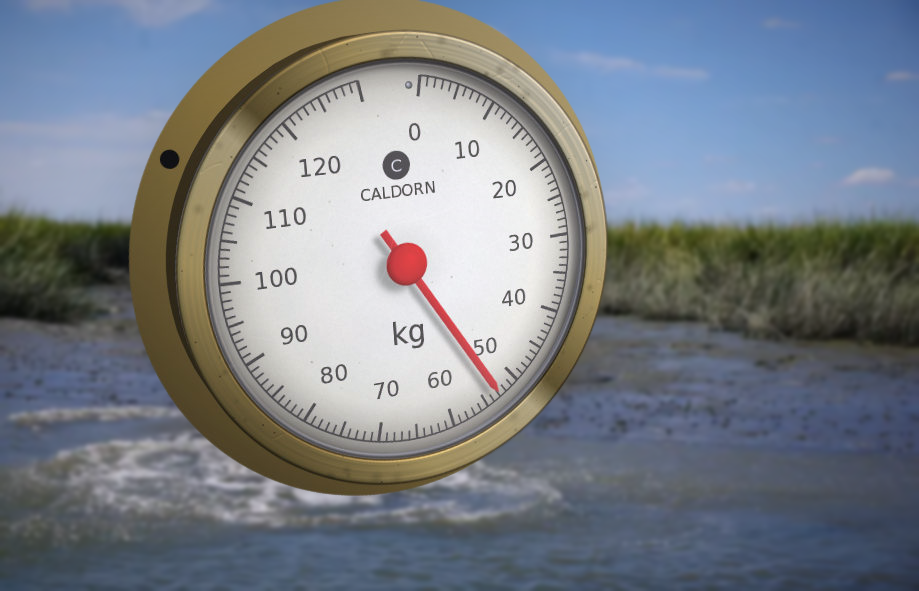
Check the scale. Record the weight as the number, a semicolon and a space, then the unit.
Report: 53; kg
